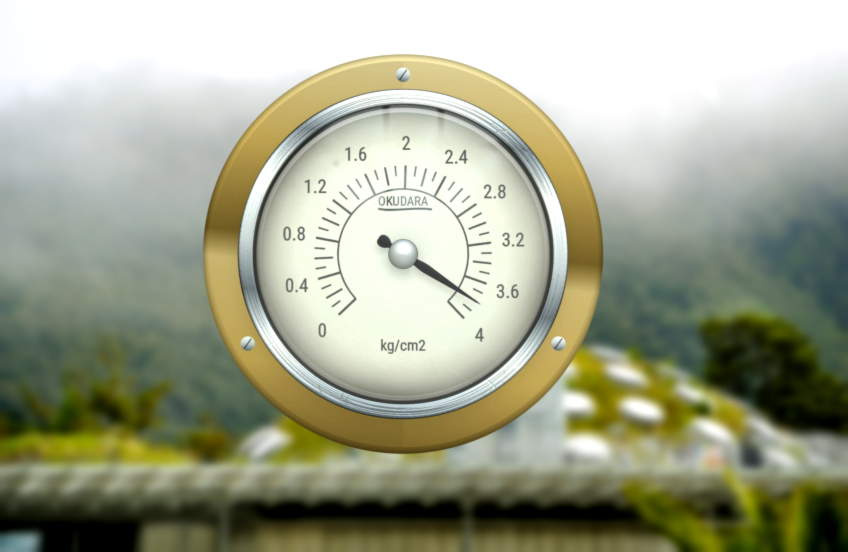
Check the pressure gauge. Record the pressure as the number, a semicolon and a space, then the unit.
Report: 3.8; kg/cm²
